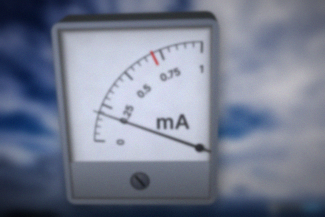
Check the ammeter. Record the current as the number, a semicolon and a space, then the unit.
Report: 0.2; mA
